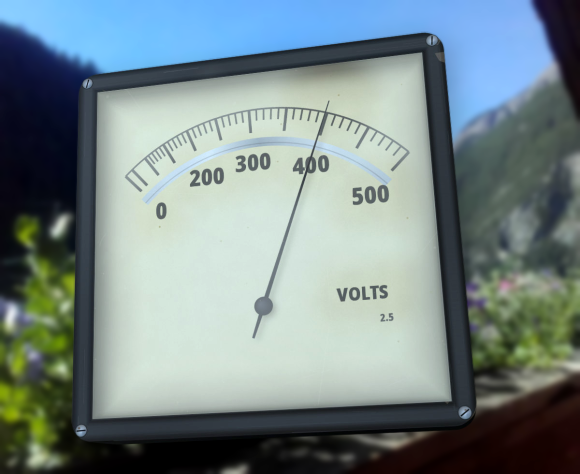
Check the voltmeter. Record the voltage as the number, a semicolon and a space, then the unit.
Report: 400; V
